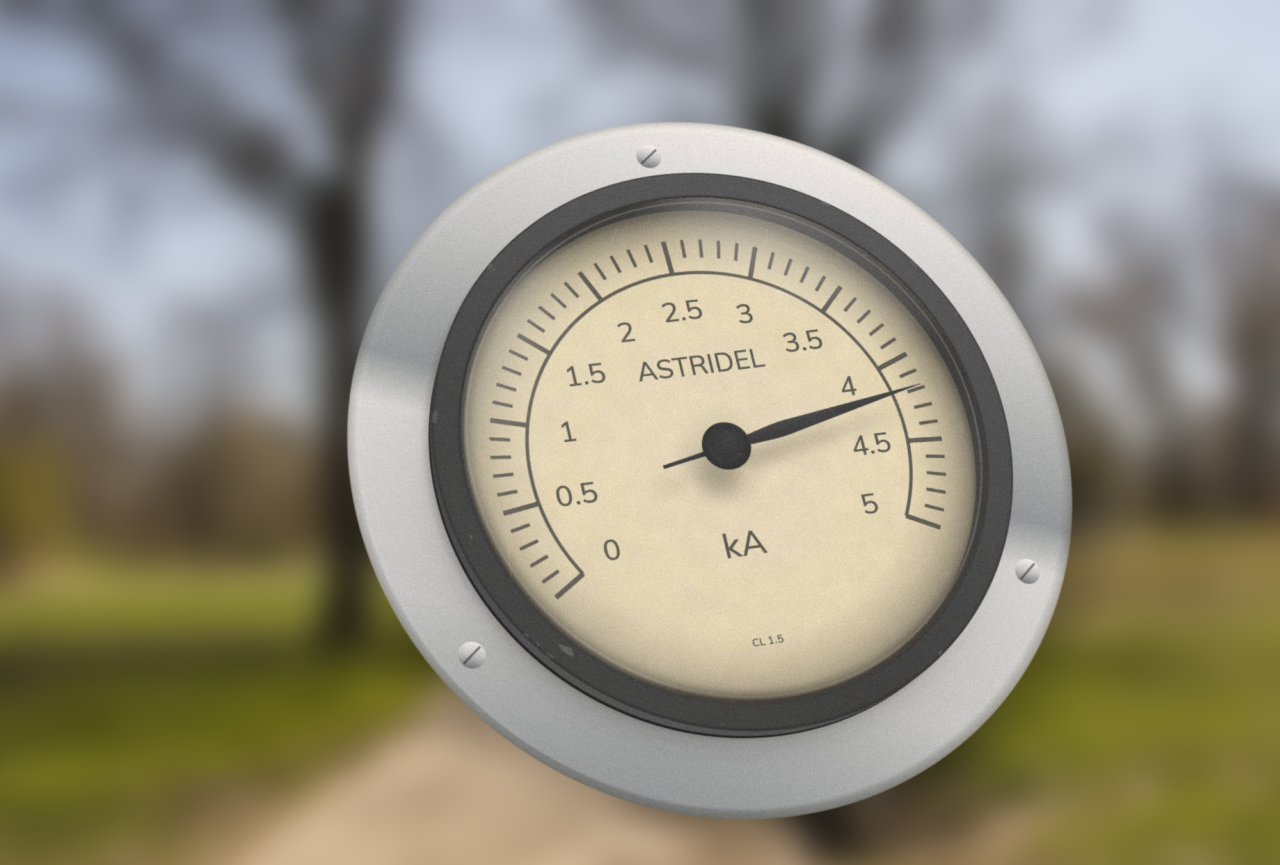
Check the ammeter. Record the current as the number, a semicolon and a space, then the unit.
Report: 4.2; kA
